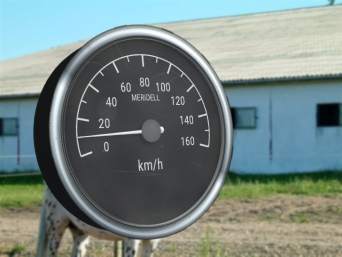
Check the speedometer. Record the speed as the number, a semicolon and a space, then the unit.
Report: 10; km/h
